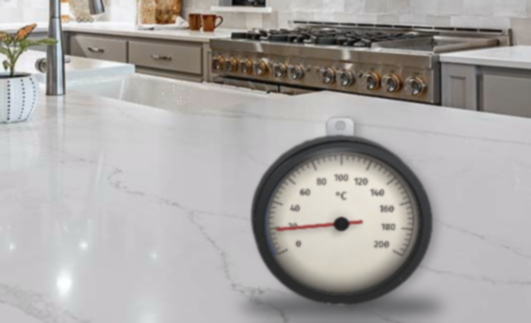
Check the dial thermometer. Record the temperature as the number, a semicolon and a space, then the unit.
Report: 20; °C
